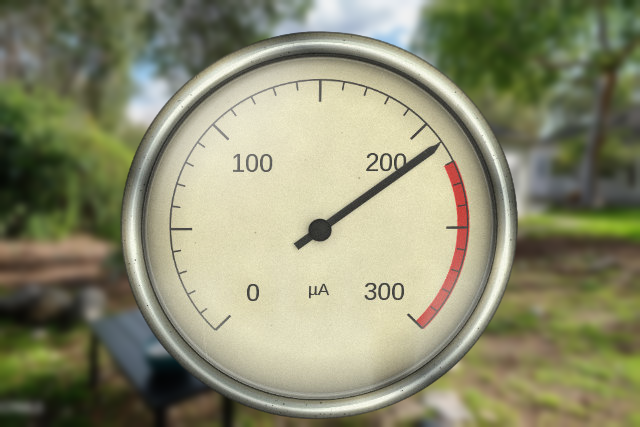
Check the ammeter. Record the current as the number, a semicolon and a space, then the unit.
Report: 210; µA
